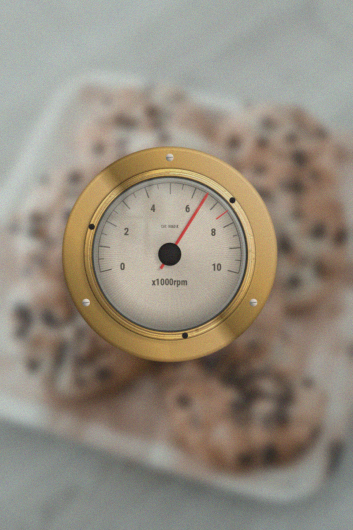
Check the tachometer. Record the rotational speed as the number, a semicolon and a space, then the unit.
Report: 6500; rpm
